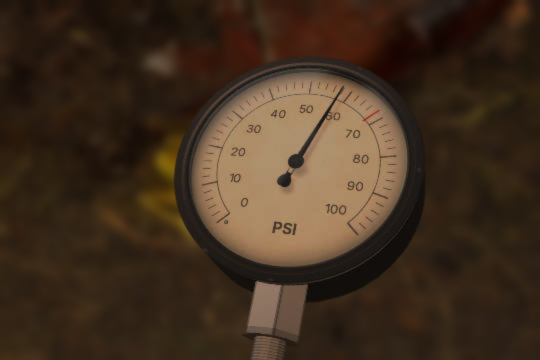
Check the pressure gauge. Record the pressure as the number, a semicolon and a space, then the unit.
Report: 58; psi
